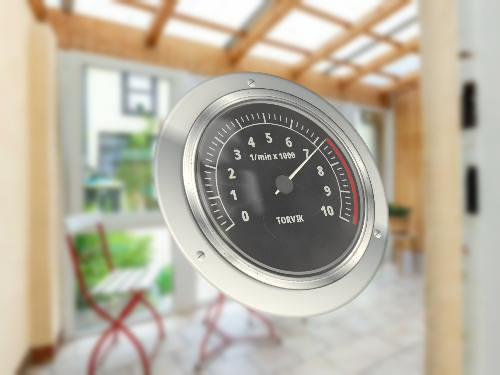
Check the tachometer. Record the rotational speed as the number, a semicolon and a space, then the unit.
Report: 7200; rpm
